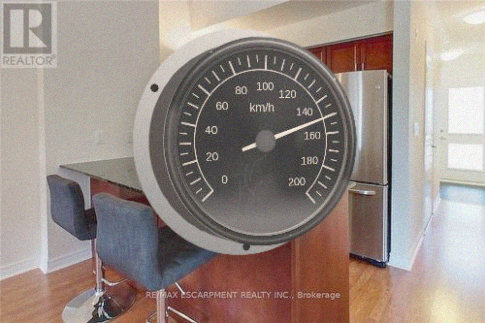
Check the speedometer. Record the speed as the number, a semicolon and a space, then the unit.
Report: 150; km/h
